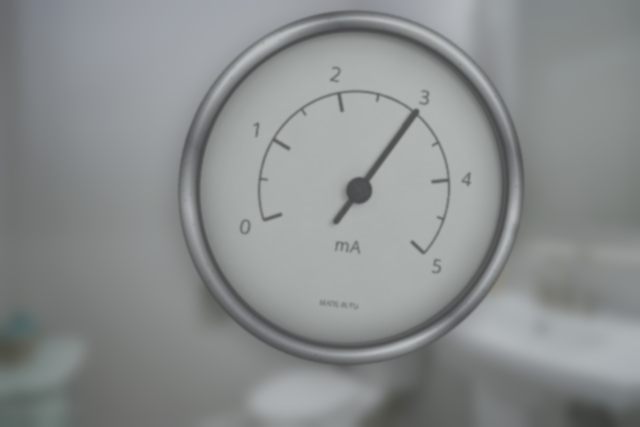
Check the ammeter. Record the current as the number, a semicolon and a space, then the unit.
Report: 3; mA
